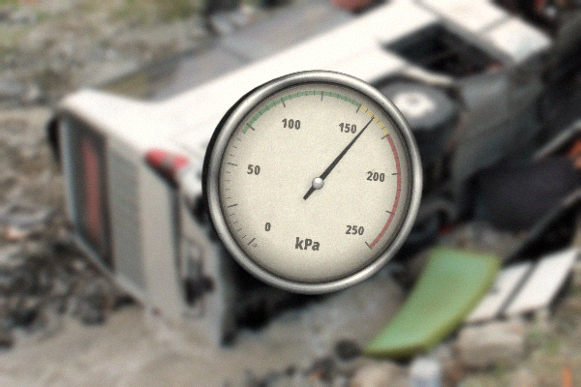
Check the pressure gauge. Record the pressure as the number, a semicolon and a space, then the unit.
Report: 160; kPa
